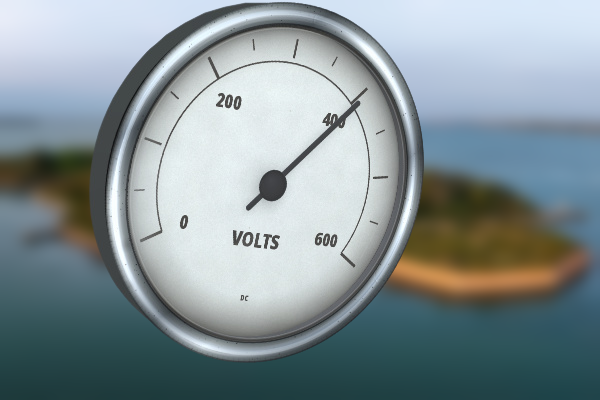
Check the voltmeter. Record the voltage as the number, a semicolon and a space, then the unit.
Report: 400; V
